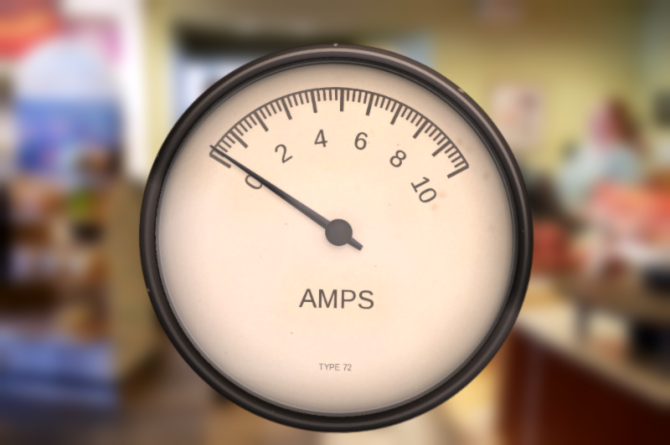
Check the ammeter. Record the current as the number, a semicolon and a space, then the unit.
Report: 0.2; A
